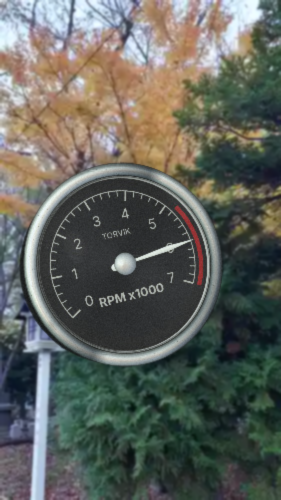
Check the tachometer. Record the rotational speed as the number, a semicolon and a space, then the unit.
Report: 6000; rpm
